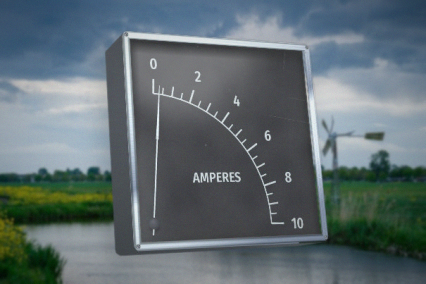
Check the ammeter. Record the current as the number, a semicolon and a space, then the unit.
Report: 0.25; A
